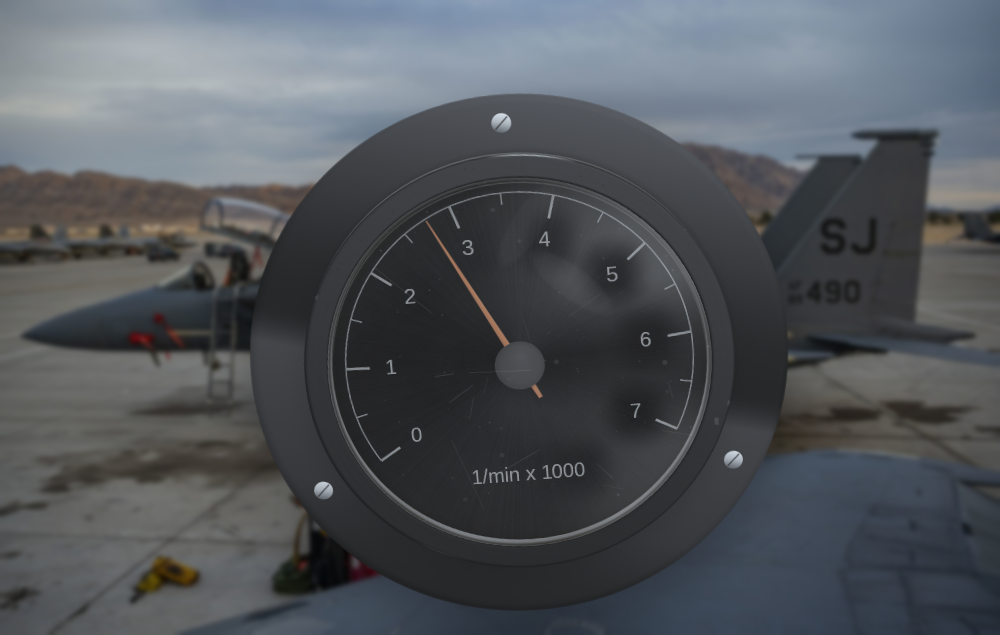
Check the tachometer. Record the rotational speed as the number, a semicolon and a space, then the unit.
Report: 2750; rpm
